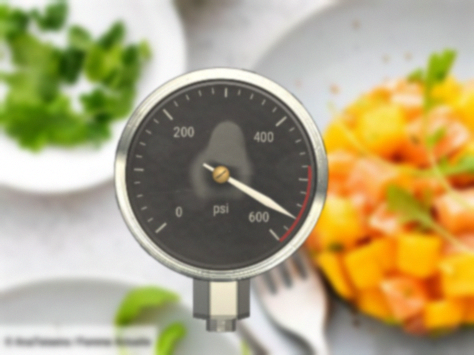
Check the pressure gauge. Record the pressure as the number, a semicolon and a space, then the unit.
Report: 560; psi
